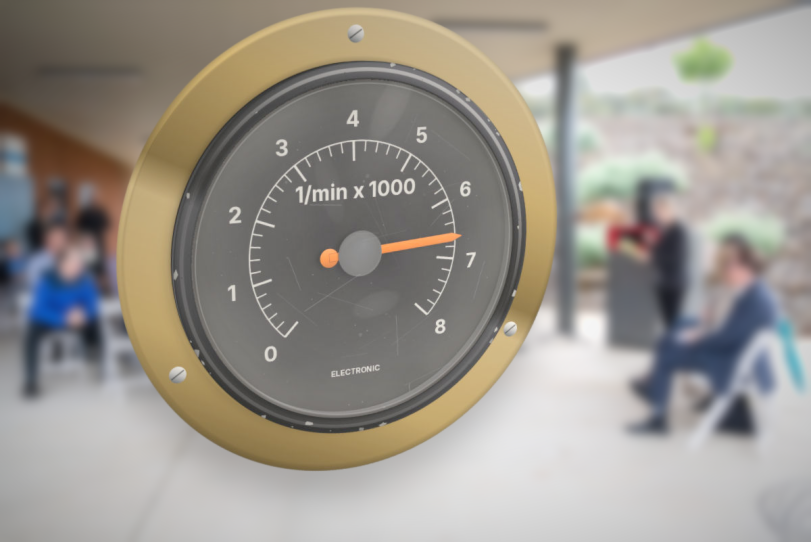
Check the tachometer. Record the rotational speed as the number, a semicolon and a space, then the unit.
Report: 6600; rpm
